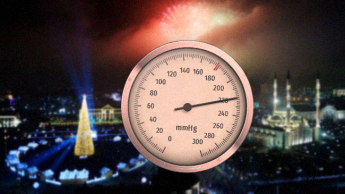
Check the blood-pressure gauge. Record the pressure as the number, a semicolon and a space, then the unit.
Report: 220; mmHg
